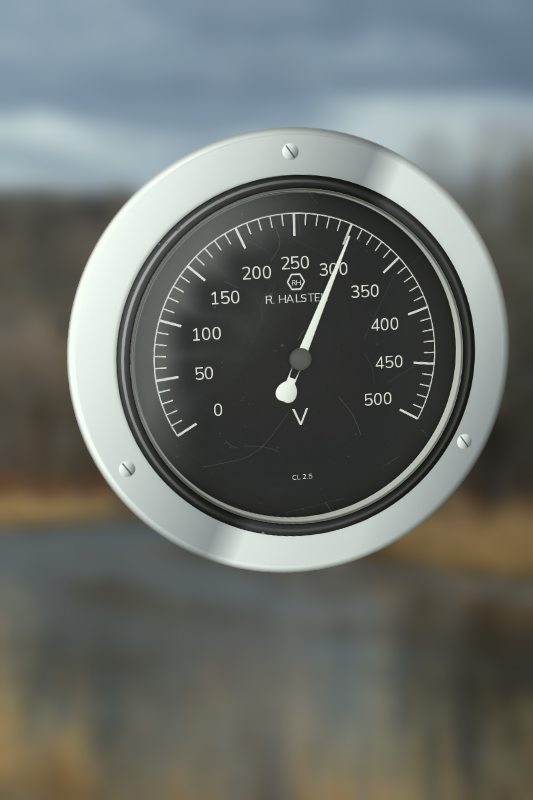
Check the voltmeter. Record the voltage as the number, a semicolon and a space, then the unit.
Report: 300; V
